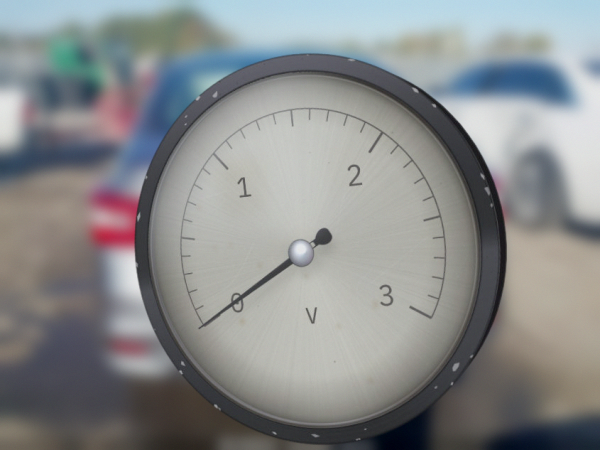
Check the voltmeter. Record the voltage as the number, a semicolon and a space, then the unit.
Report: 0; V
